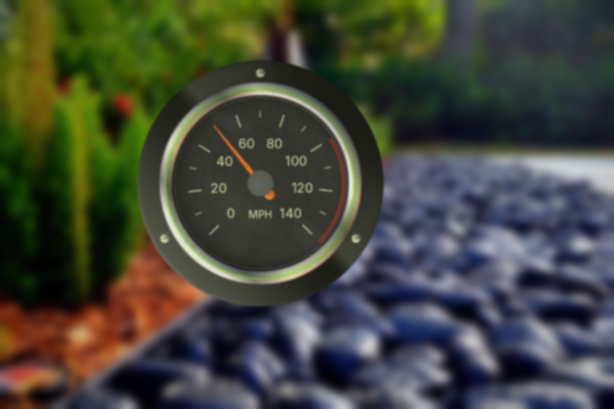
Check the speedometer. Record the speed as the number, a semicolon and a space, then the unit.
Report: 50; mph
